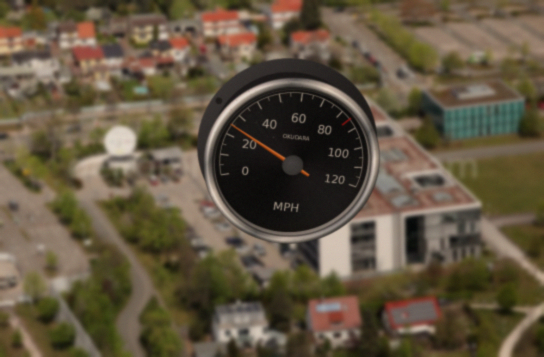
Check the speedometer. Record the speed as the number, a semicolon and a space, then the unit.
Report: 25; mph
